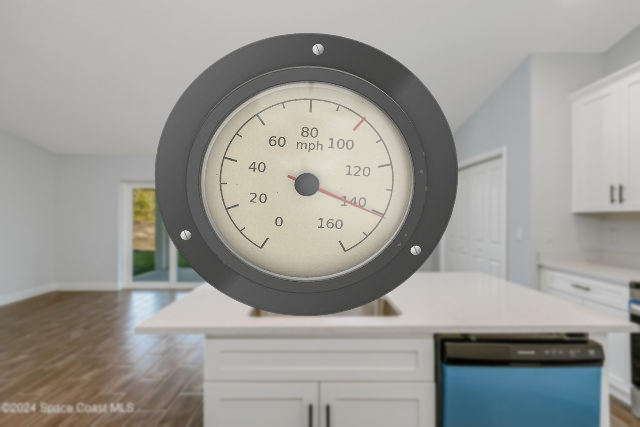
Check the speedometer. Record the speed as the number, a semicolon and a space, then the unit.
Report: 140; mph
